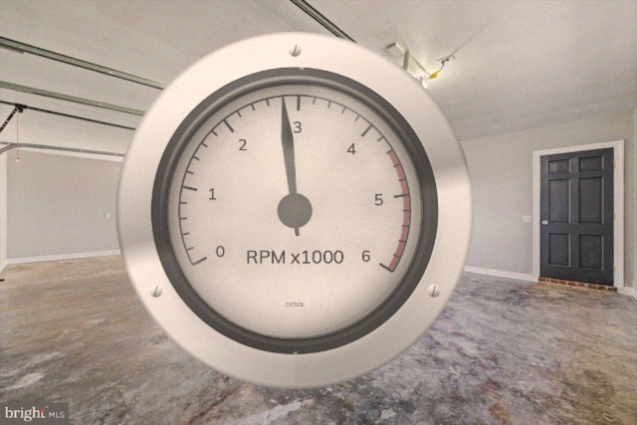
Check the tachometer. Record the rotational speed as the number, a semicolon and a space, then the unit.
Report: 2800; rpm
